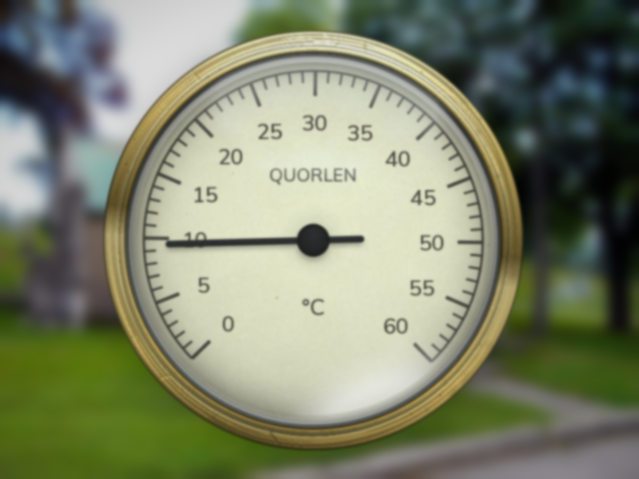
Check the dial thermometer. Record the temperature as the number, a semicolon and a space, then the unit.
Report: 9.5; °C
